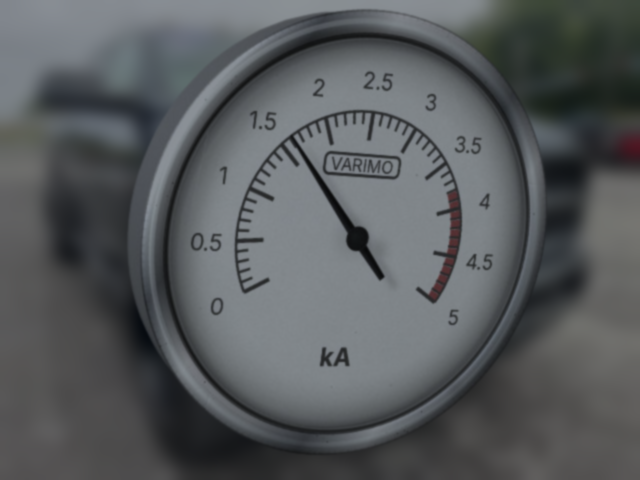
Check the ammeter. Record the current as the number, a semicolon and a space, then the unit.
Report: 1.6; kA
